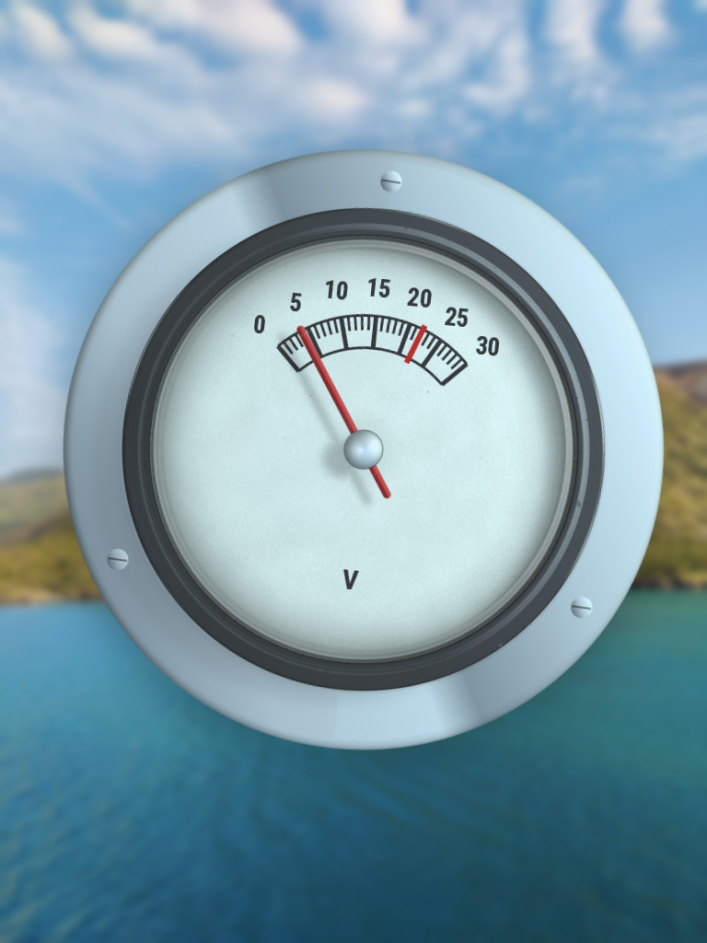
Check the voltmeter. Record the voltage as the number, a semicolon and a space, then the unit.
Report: 4; V
